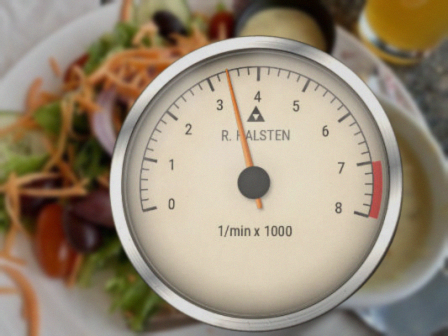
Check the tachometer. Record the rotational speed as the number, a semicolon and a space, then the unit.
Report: 3400; rpm
